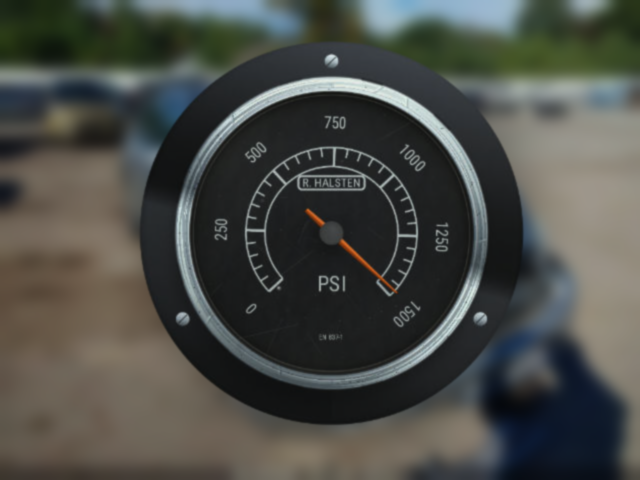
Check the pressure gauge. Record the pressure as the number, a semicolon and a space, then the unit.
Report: 1475; psi
